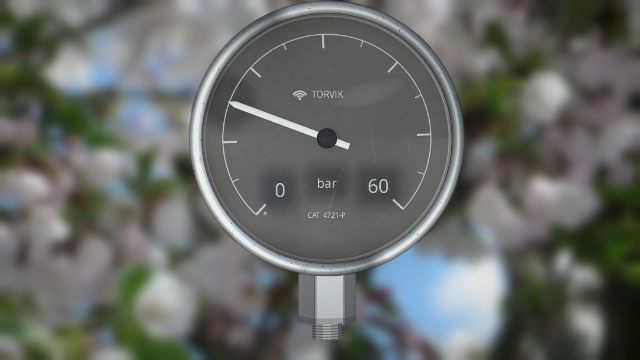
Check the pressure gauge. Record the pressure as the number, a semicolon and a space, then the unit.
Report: 15; bar
